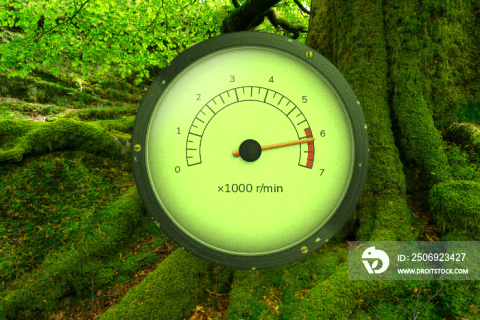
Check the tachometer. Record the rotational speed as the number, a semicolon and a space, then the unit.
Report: 6125; rpm
